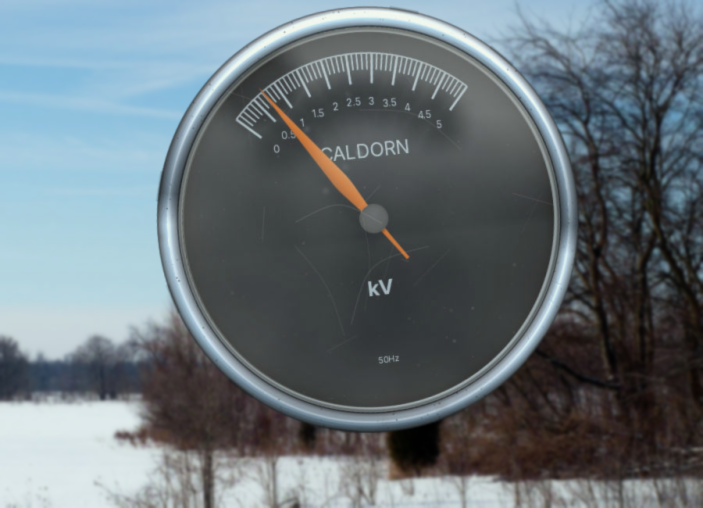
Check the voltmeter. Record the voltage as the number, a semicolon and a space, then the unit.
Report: 0.7; kV
